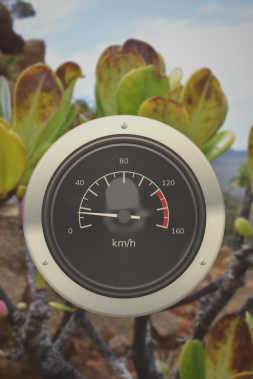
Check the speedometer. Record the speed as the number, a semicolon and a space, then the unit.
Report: 15; km/h
